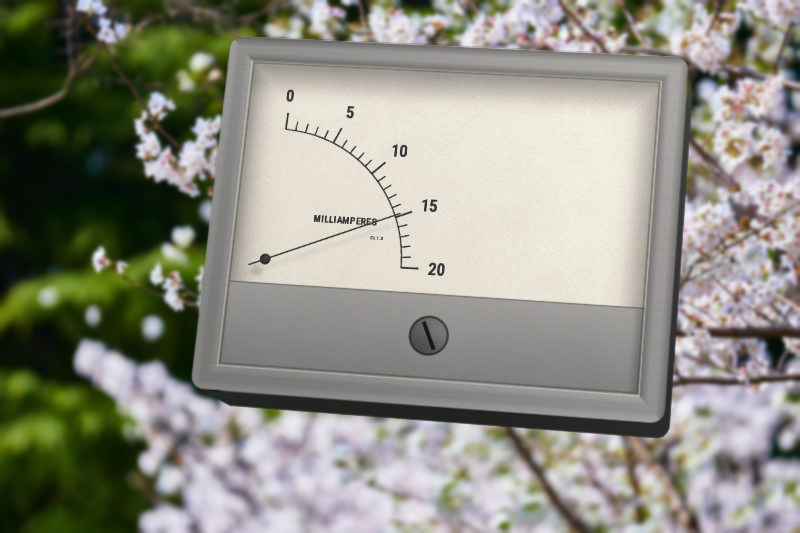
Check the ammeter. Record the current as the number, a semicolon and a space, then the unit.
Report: 15; mA
